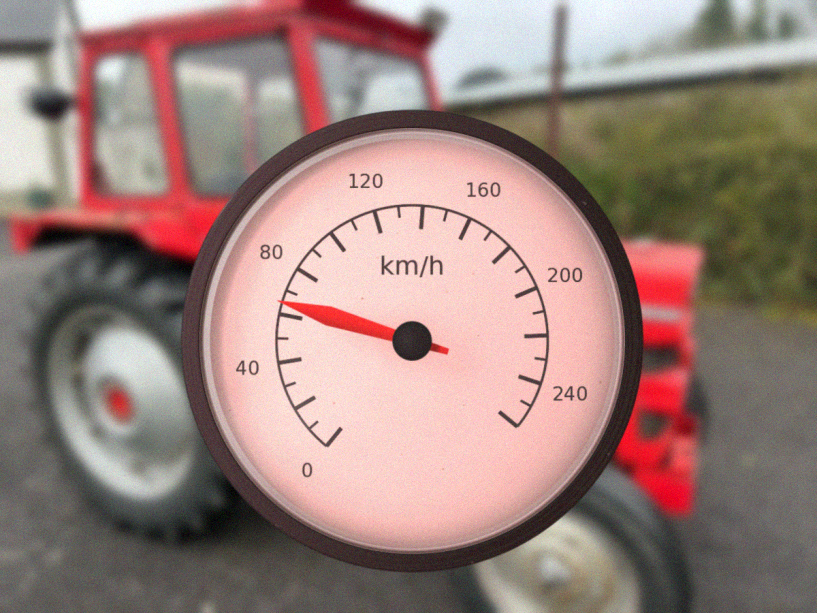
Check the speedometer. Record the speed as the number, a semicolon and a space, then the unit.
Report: 65; km/h
